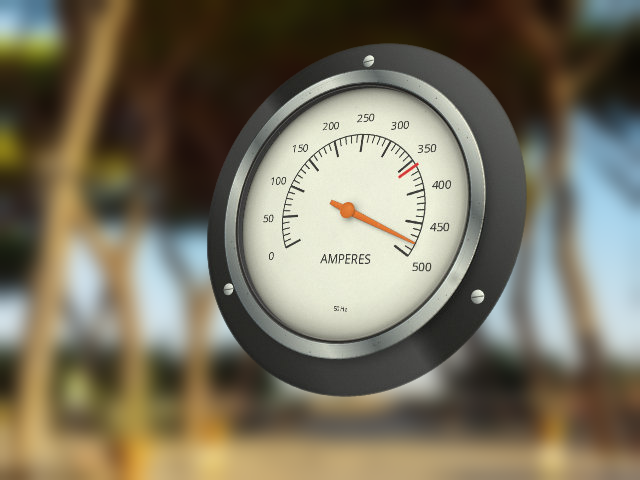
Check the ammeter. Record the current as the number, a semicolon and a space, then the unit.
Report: 480; A
